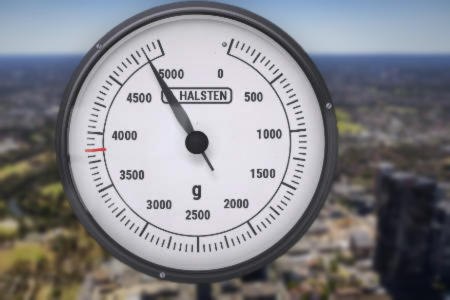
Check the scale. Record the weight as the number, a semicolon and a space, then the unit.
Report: 4850; g
